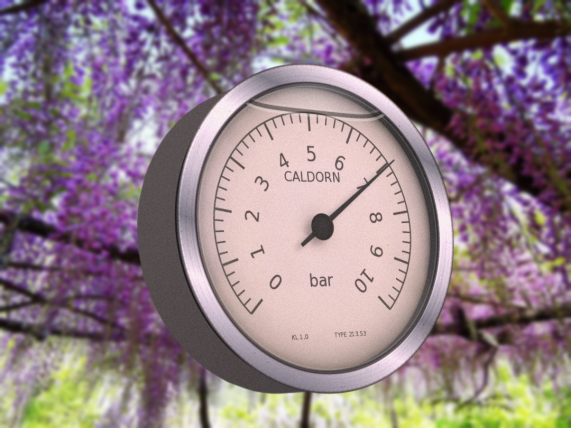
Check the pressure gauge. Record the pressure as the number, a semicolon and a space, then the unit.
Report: 7; bar
